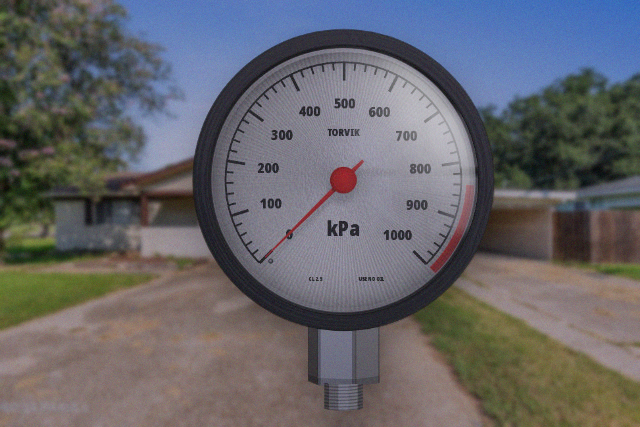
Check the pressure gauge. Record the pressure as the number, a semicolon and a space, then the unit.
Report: 0; kPa
